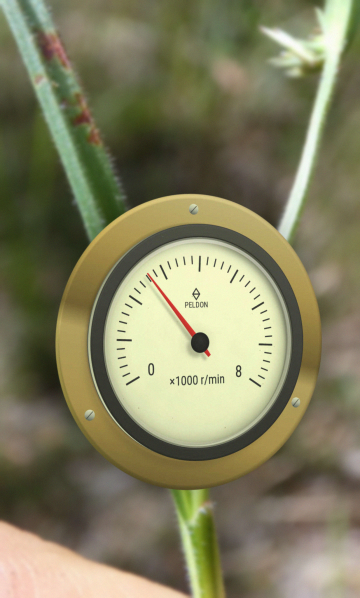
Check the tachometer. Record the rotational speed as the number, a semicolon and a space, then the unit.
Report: 2600; rpm
